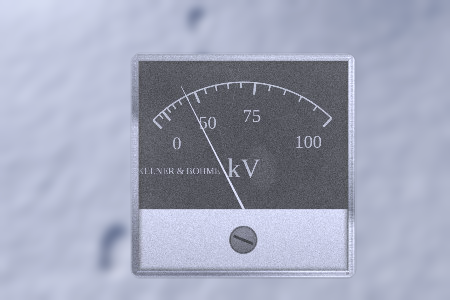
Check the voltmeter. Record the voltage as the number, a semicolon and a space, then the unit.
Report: 45; kV
